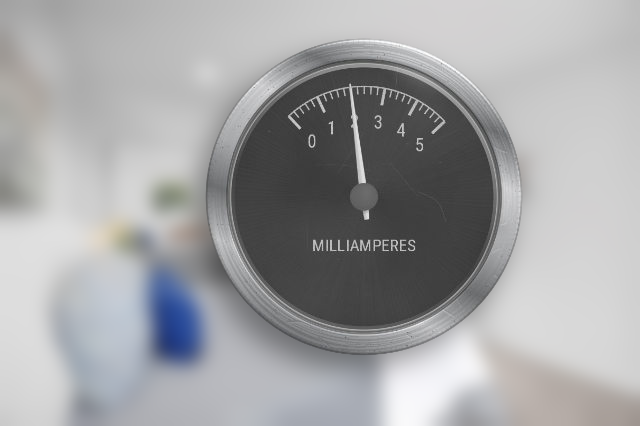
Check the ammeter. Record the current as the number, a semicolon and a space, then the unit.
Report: 2; mA
